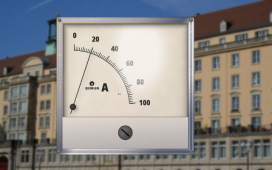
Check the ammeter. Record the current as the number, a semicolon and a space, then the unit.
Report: 20; A
